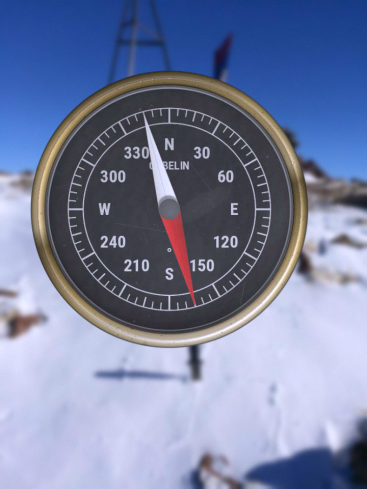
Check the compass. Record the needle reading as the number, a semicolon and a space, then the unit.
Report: 165; °
